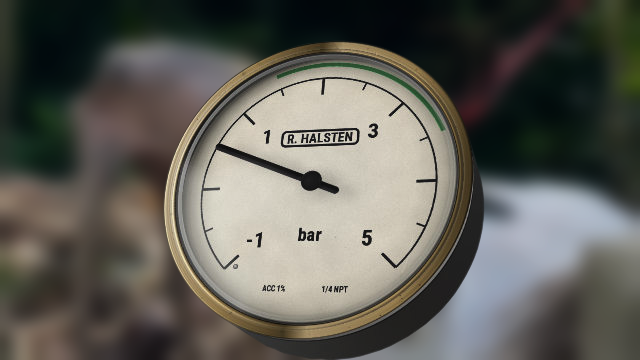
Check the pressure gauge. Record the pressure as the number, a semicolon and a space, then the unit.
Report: 0.5; bar
